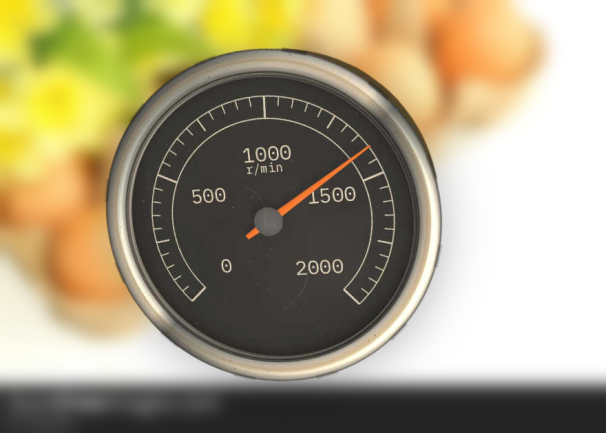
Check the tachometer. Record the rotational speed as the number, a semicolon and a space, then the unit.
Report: 1400; rpm
